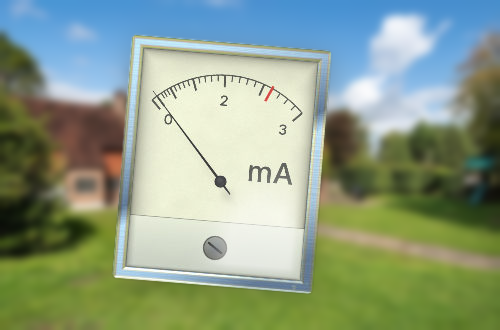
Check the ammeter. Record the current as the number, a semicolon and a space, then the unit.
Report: 0.5; mA
